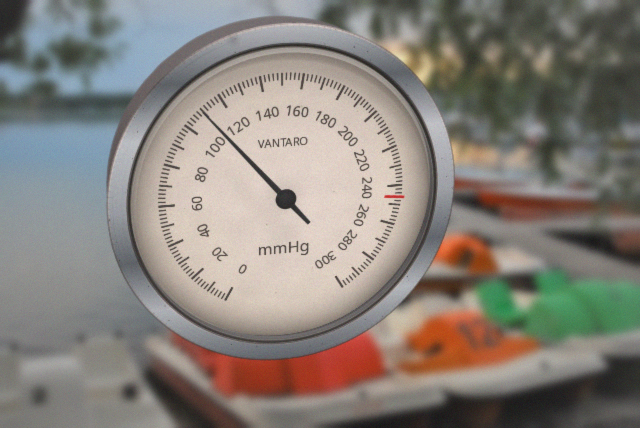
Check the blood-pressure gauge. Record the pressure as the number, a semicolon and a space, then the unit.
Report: 110; mmHg
